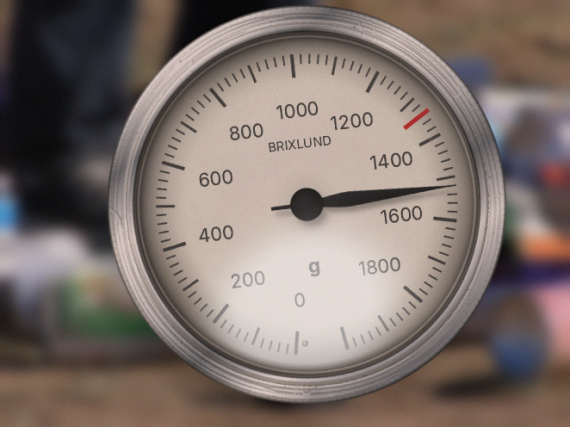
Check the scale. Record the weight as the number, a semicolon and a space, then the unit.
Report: 1520; g
